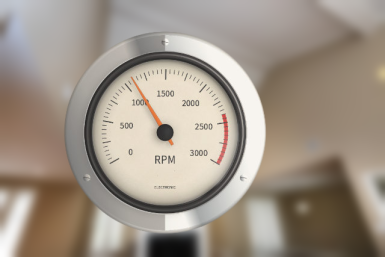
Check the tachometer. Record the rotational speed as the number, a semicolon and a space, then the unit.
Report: 1100; rpm
